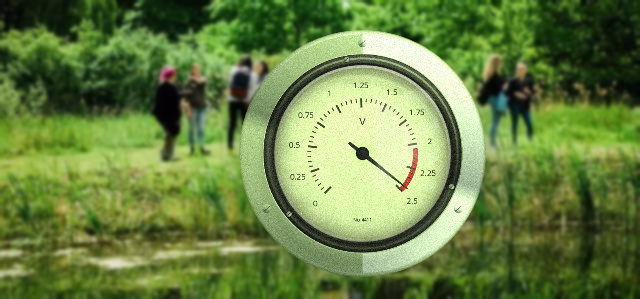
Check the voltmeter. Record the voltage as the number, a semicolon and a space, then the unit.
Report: 2.45; V
